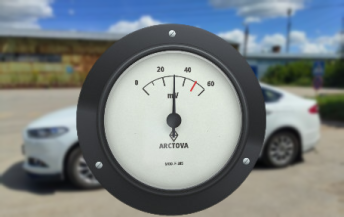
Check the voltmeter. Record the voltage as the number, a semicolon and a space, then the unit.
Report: 30; mV
